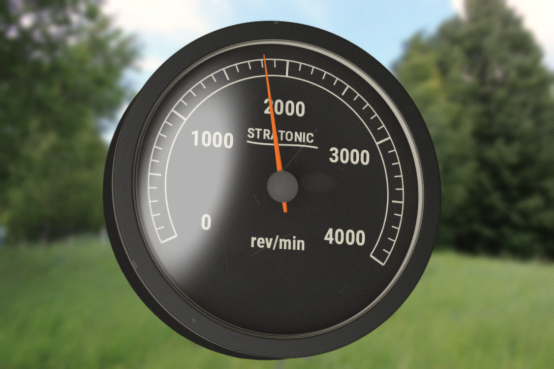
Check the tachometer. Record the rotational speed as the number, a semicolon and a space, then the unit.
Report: 1800; rpm
